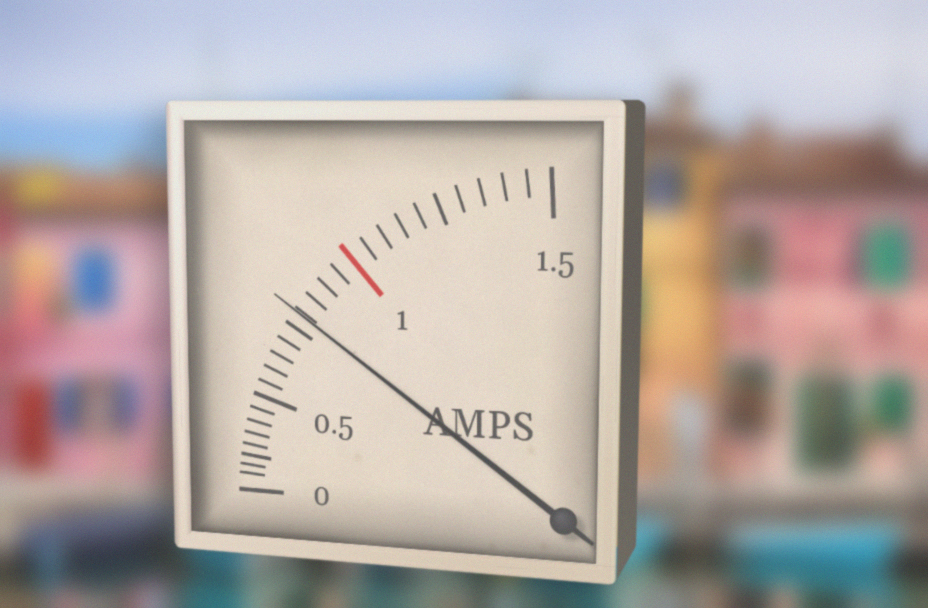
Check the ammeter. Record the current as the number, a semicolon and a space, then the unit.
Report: 0.8; A
